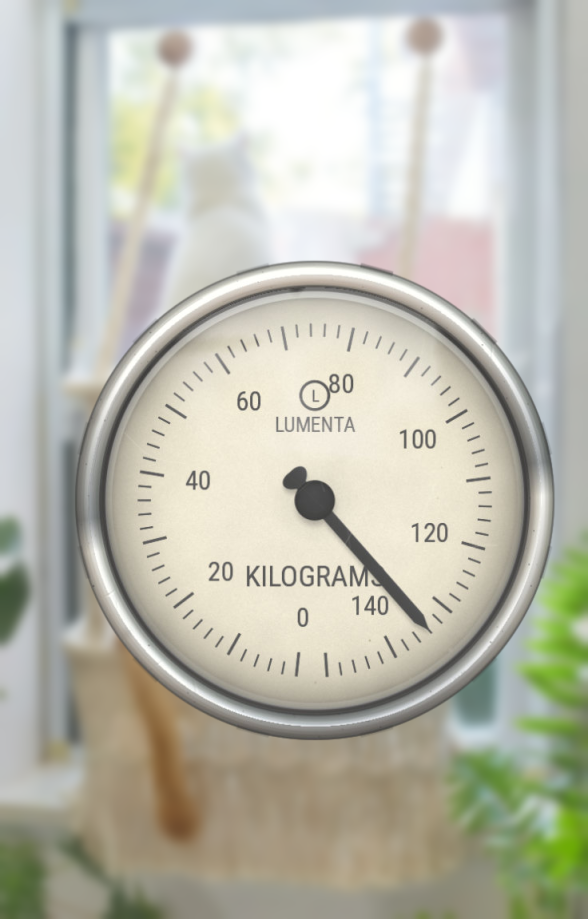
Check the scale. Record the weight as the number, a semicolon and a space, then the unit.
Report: 134; kg
